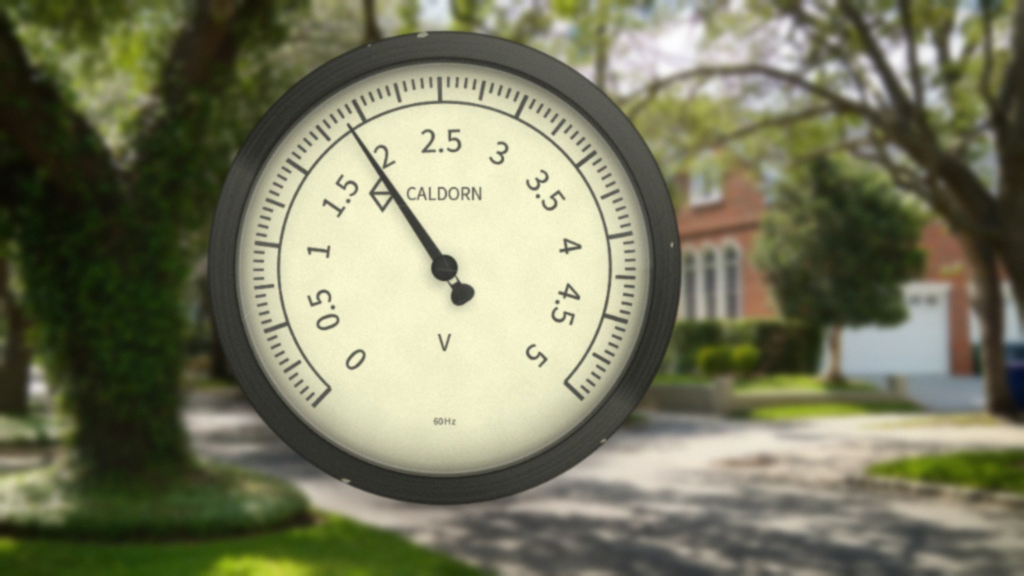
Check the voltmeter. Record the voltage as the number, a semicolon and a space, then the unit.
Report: 1.9; V
